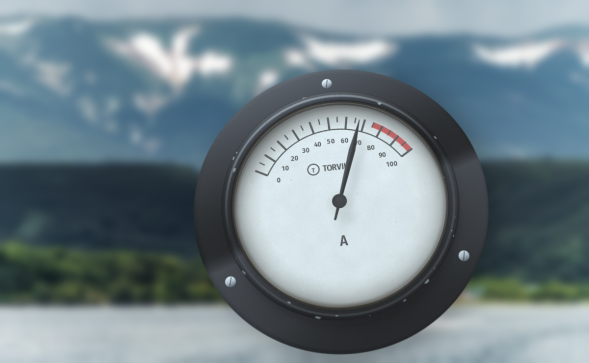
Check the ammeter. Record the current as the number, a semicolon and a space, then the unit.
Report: 67.5; A
